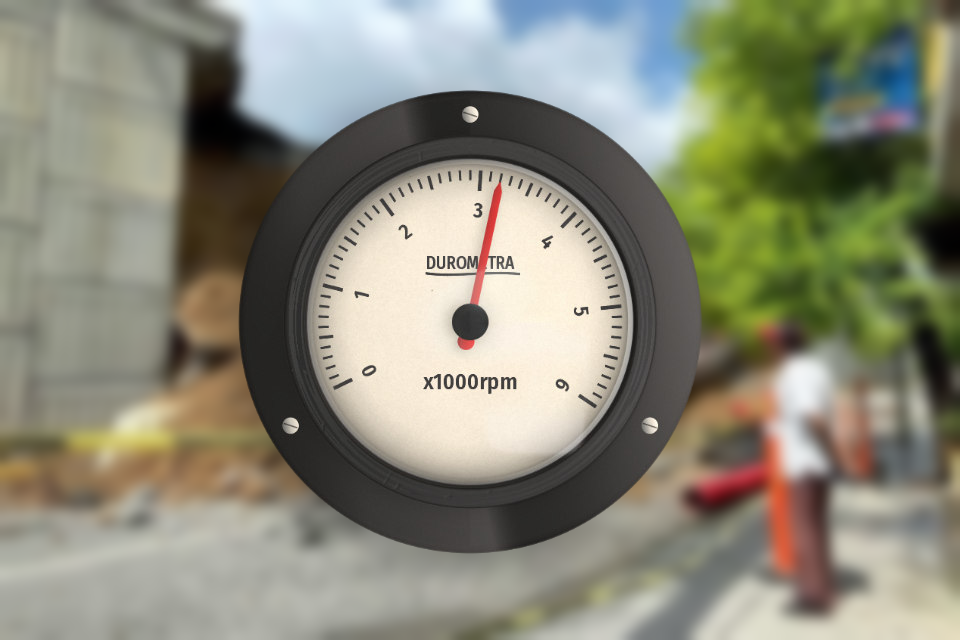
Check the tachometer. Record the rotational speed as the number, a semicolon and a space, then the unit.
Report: 3200; rpm
